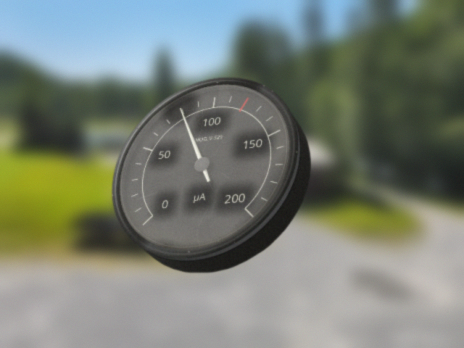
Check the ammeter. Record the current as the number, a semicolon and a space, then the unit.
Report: 80; µA
